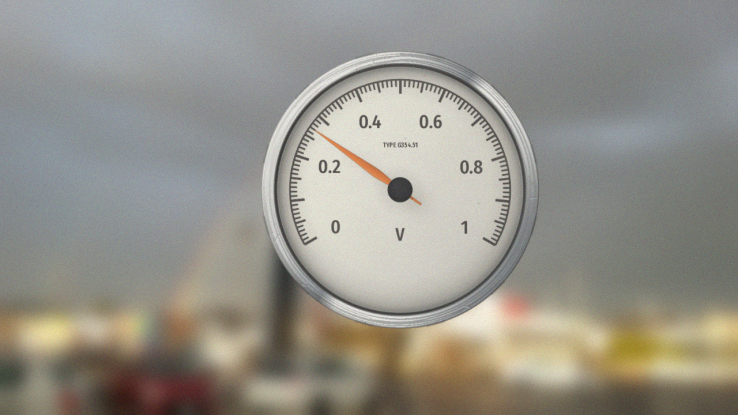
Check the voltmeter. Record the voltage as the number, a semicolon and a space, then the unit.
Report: 0.27; V
